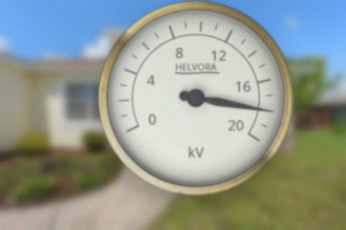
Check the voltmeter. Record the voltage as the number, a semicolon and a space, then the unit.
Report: 18; kV
